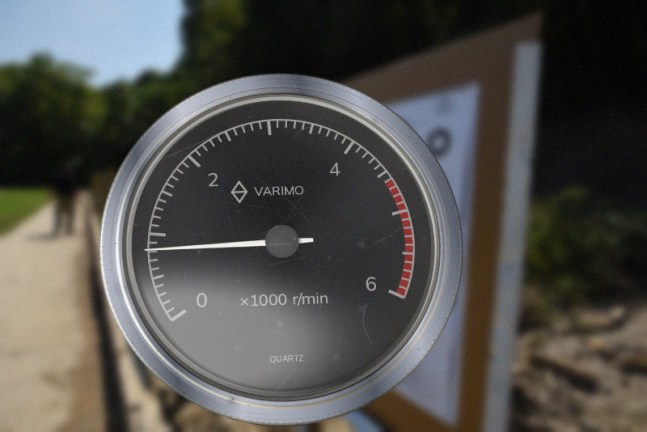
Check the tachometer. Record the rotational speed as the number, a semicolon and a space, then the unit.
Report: 800; rpm
